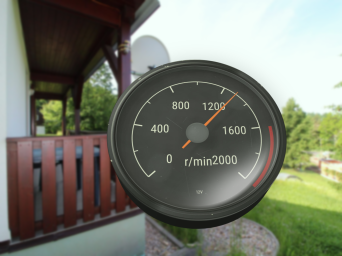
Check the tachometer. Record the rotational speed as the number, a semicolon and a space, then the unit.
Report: 1300; rpm
